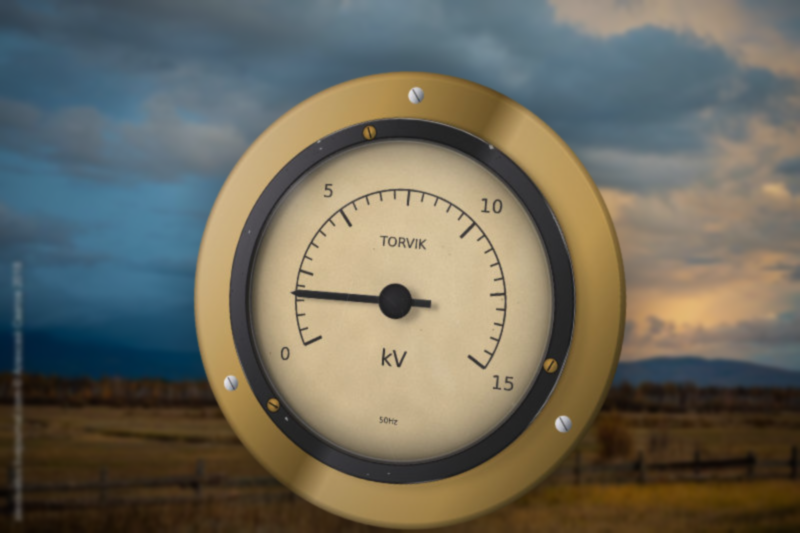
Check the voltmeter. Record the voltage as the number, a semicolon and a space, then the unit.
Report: 1.75; kV
